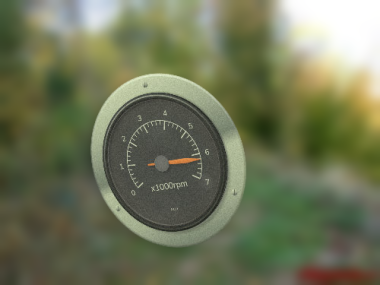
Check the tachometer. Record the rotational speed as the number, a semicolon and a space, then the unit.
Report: 6200; rpm
